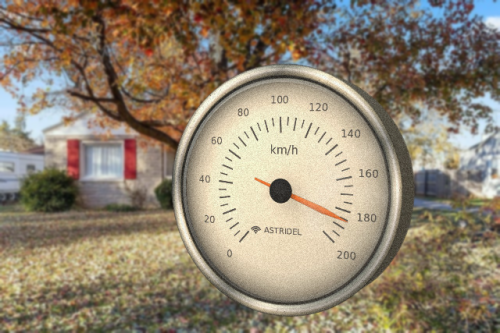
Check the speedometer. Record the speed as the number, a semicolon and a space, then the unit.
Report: 185; km/h
